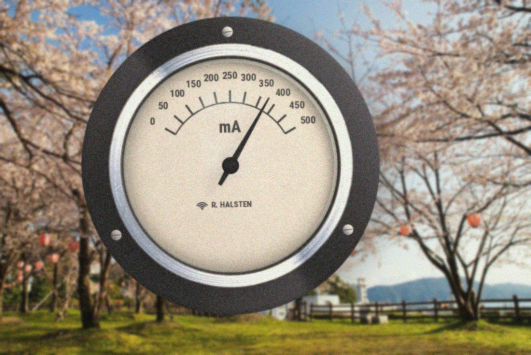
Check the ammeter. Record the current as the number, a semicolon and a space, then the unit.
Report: 375; mA
